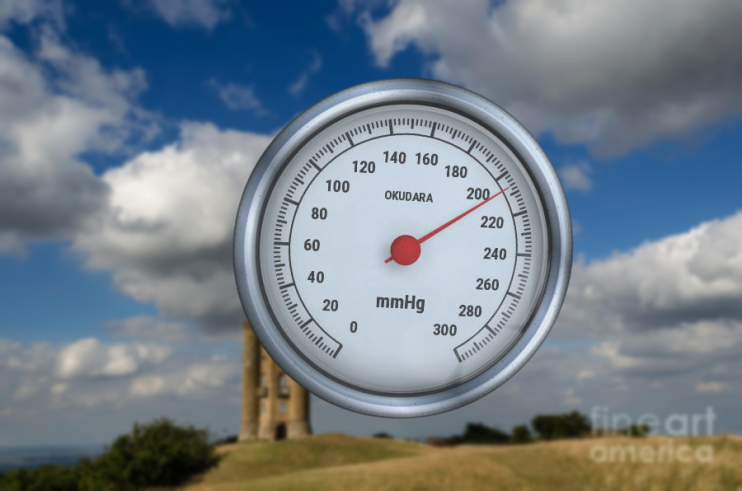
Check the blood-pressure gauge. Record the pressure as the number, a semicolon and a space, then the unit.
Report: 206; mmHg
